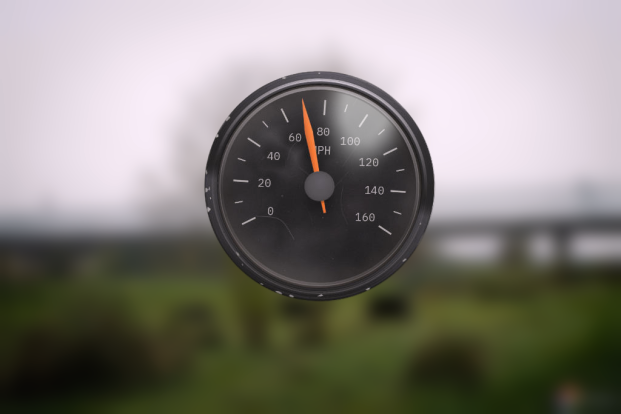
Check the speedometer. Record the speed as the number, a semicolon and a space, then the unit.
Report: 70; mph
